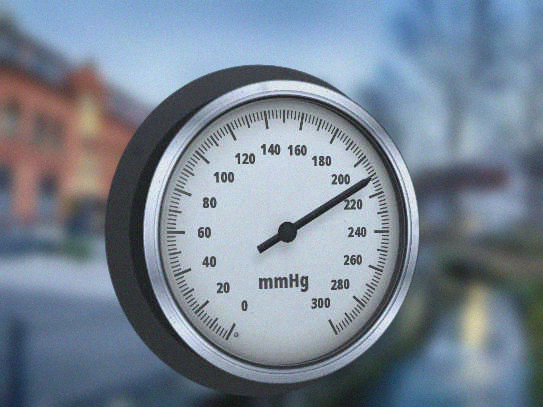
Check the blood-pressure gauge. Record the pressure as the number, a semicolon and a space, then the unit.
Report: 210; mmHg
